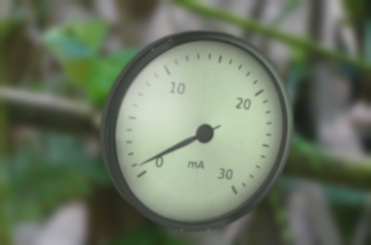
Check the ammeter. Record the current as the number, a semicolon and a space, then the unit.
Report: 1; mA
